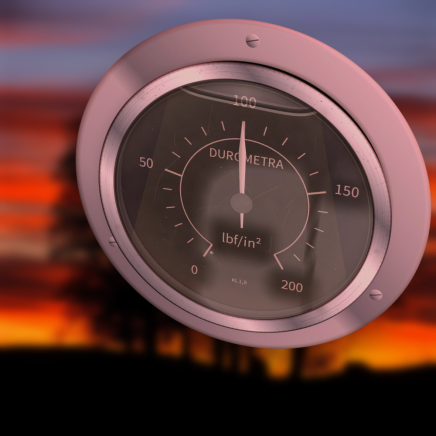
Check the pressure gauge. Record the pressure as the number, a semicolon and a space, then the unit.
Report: 100; psi
